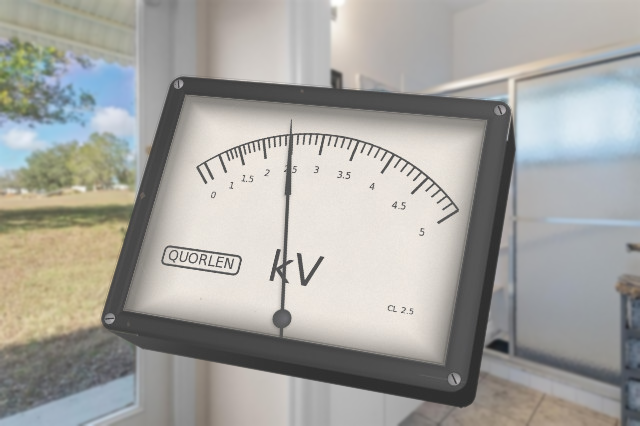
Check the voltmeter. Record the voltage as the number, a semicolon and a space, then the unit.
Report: 2.5; kV
